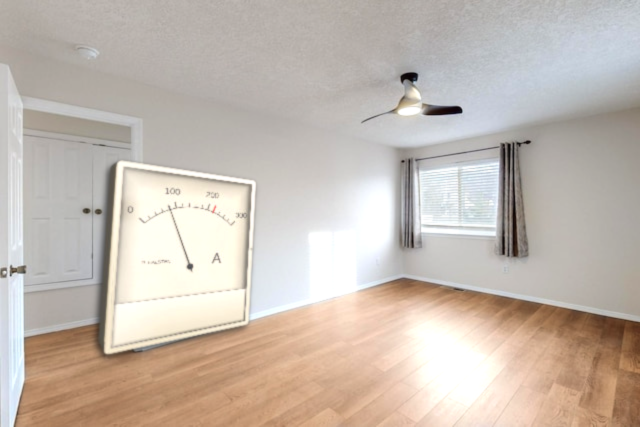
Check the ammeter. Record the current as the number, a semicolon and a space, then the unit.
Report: 80; A
